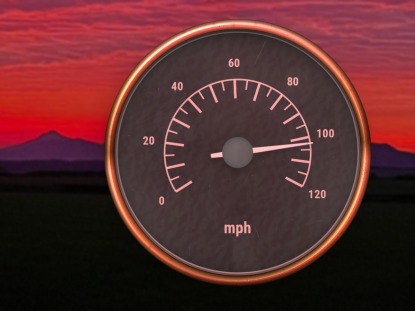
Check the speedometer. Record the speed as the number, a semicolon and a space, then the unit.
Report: 102.5; mph
